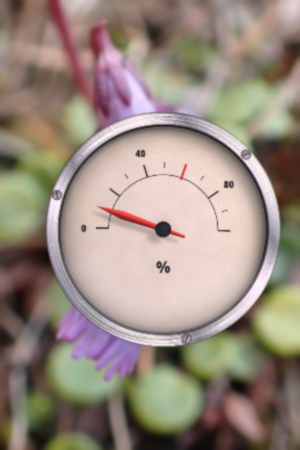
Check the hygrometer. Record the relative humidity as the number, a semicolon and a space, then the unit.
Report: 10; %
